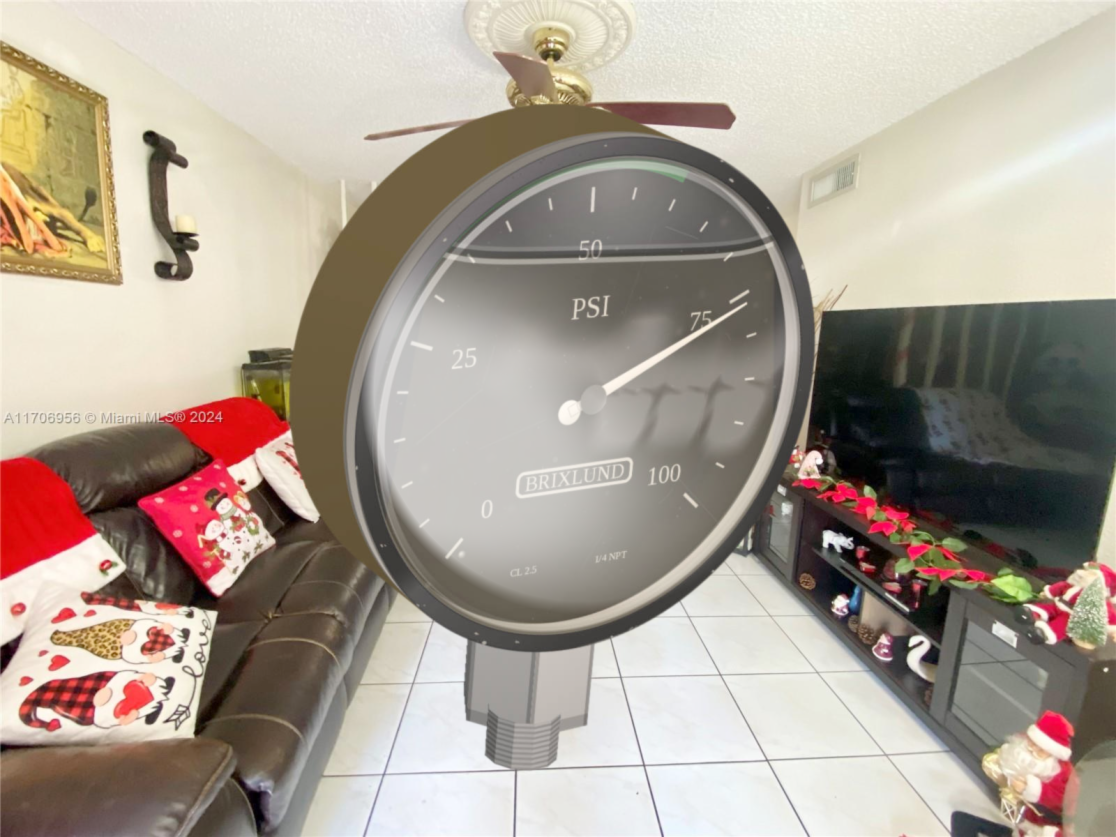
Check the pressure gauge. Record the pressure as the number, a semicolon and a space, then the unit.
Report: 75; psi
